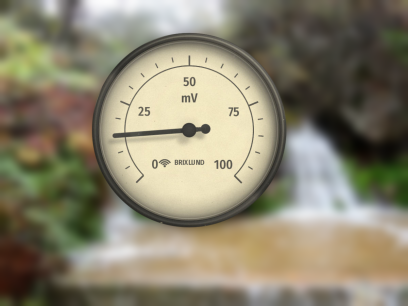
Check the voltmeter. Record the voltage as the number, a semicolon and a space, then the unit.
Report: 15; mV
